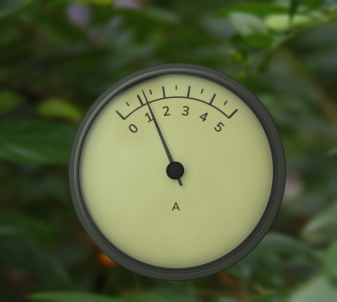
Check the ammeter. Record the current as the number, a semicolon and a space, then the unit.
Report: 1.25; A
